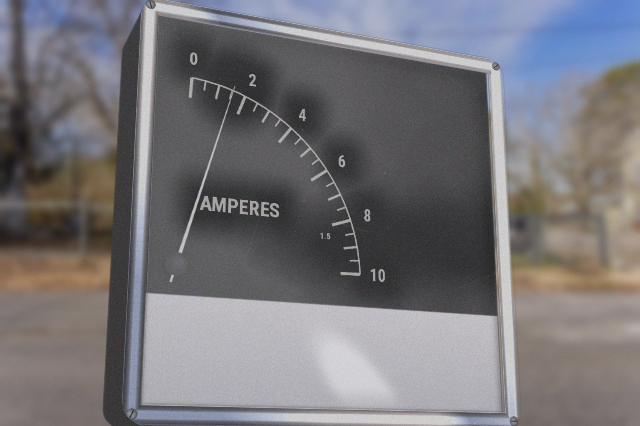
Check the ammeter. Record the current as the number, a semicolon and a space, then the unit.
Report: 1.5; A
